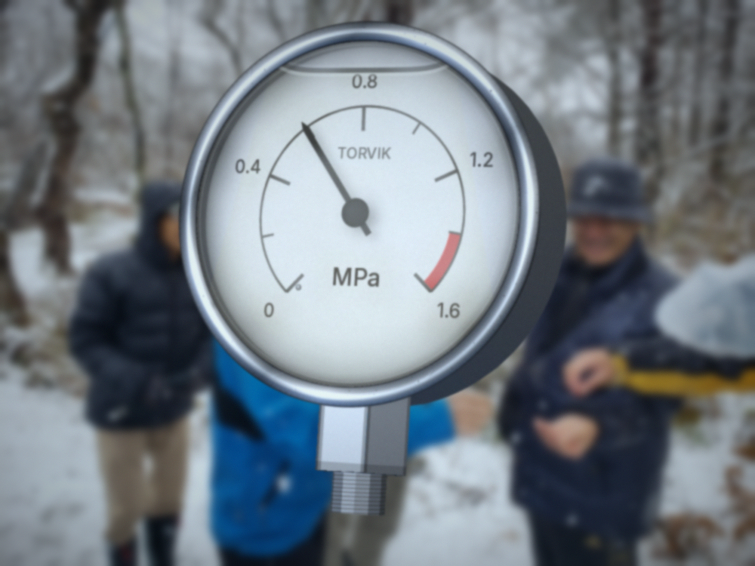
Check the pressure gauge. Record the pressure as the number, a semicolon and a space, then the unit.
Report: 0.6; MPa
